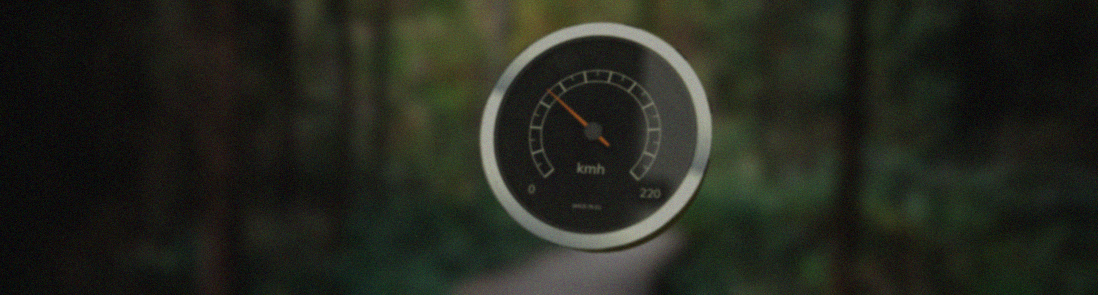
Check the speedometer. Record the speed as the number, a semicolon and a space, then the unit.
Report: 70; km/h
